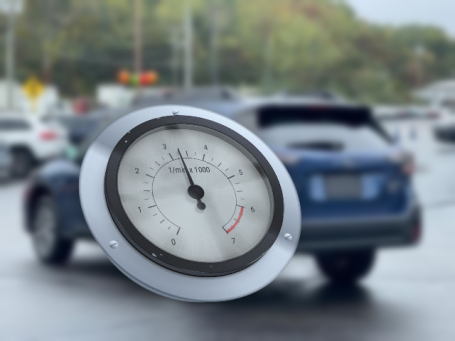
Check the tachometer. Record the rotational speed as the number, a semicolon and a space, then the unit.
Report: 3250; rpm
